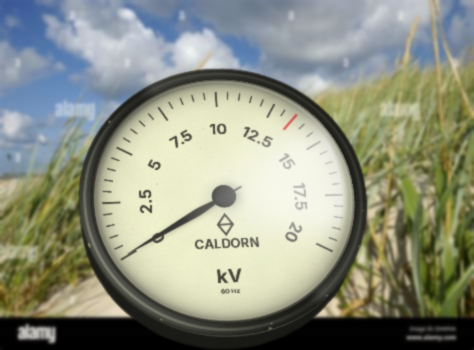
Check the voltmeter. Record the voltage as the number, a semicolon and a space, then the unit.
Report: 0; kV
